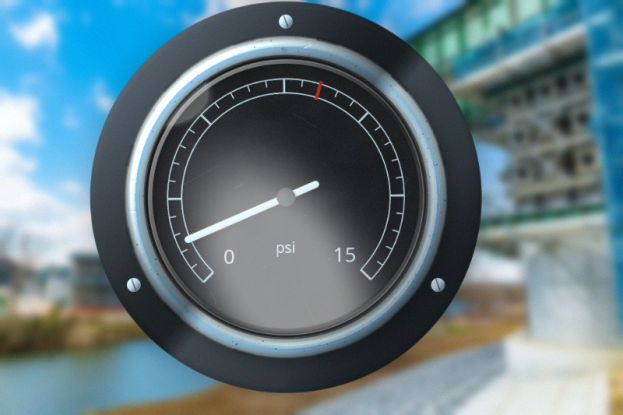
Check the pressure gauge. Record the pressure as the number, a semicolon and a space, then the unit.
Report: 1.25; psi
